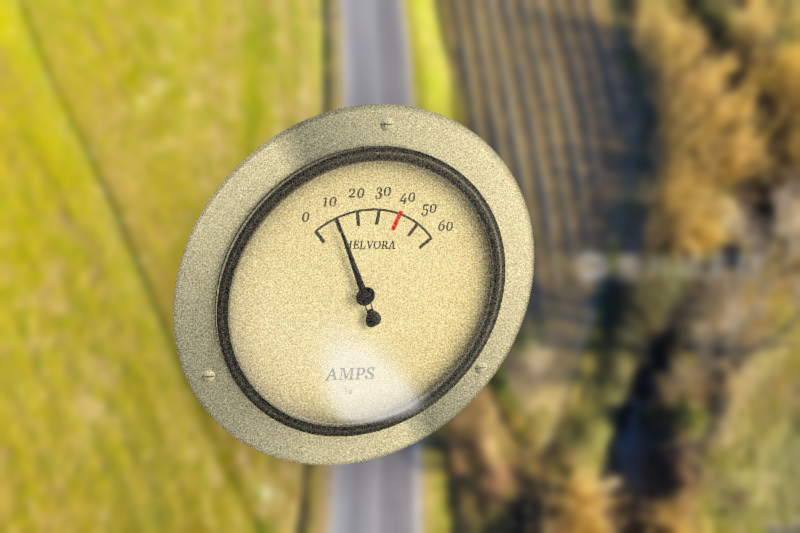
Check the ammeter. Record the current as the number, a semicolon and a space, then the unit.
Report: 10; A
